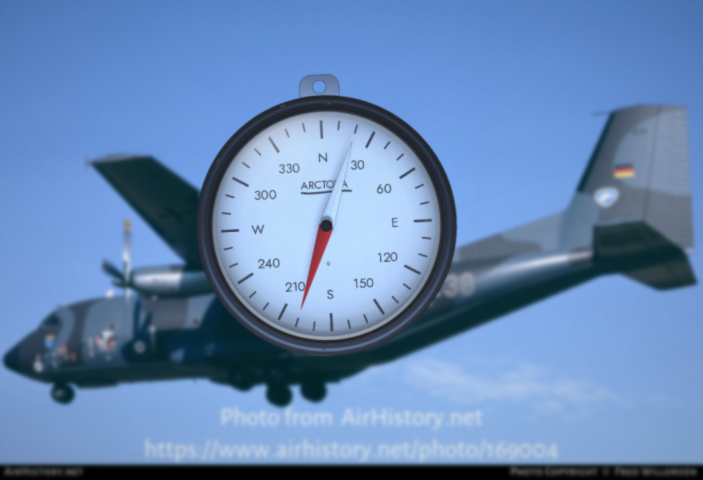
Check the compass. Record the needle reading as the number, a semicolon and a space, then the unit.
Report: 200; °
